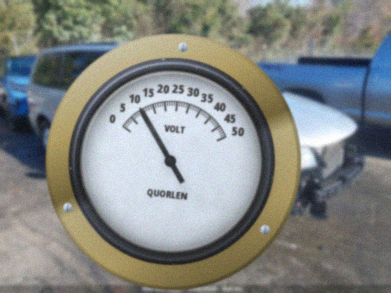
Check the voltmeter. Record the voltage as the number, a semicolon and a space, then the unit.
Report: 10; V
